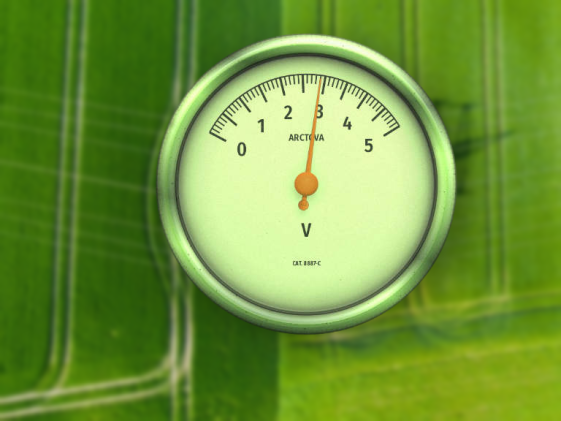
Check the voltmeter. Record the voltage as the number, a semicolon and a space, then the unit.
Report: 2.9; V
